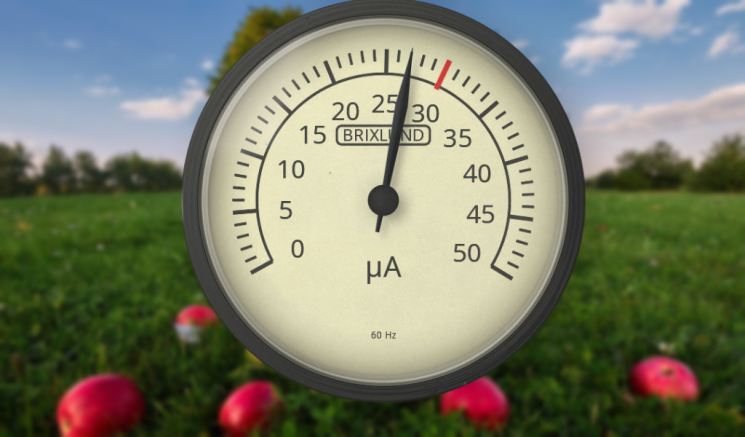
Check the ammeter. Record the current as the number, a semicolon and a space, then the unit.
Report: 27; µA
